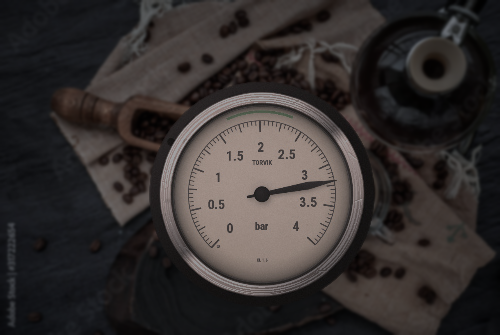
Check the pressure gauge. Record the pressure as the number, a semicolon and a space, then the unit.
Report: 3.2; bar
